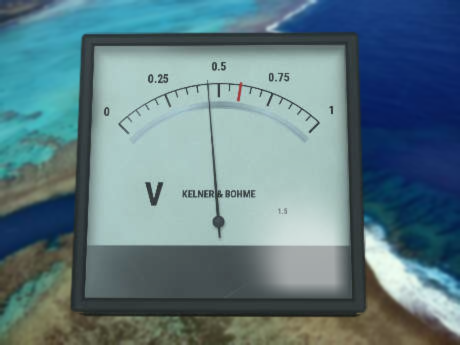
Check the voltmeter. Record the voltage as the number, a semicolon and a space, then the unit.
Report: 0.45; V
